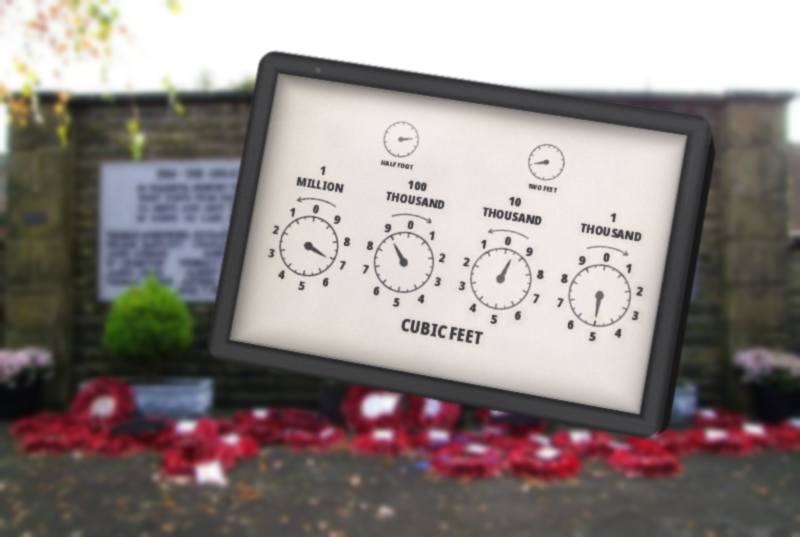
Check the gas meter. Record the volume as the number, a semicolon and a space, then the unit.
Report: 689500; ft³
